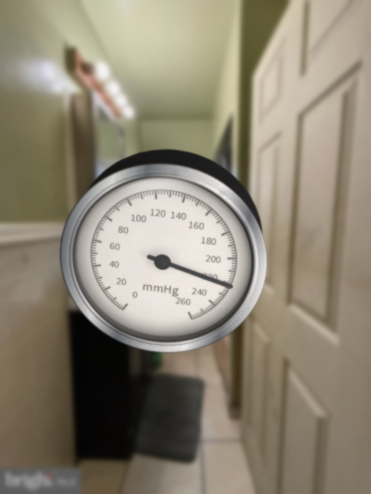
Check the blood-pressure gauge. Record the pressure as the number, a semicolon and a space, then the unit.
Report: 220; mmHg
